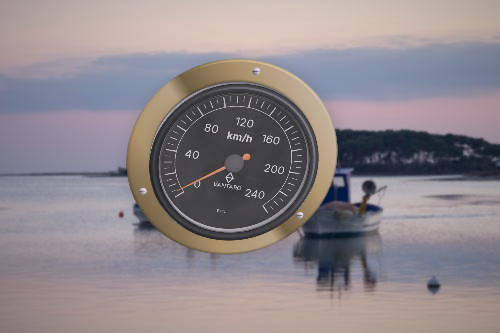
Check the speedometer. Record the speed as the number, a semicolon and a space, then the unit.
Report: 5; km/h
